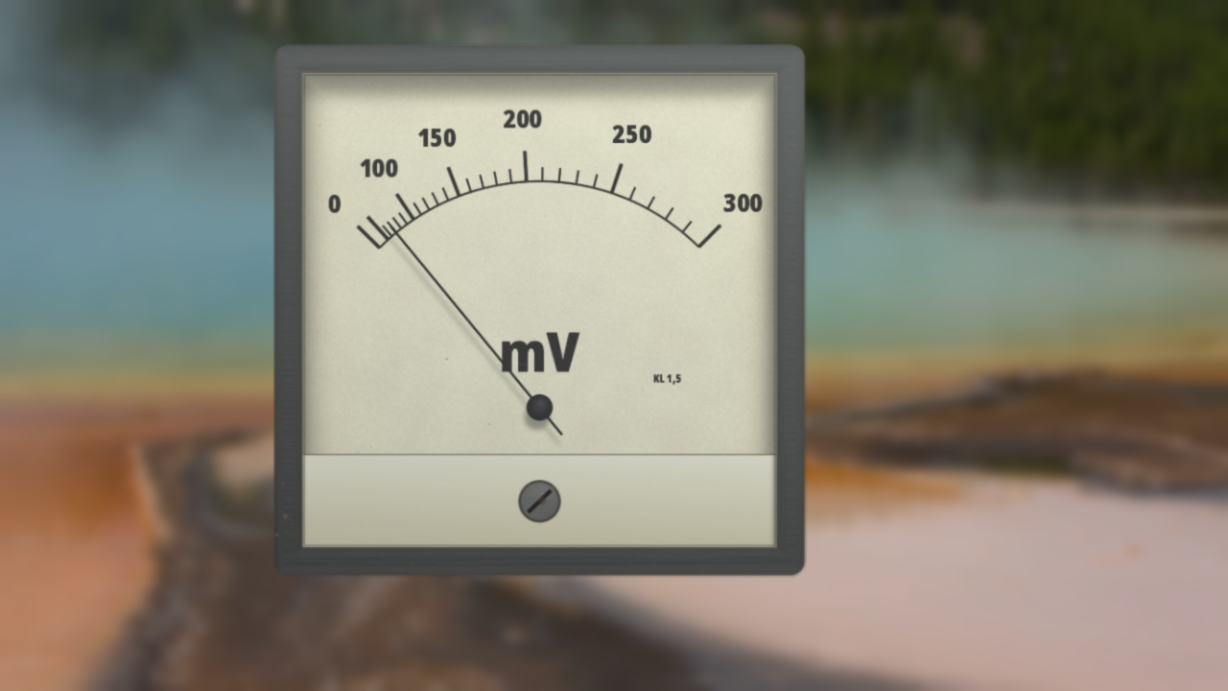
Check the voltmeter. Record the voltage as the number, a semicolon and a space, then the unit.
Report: 70; mV
